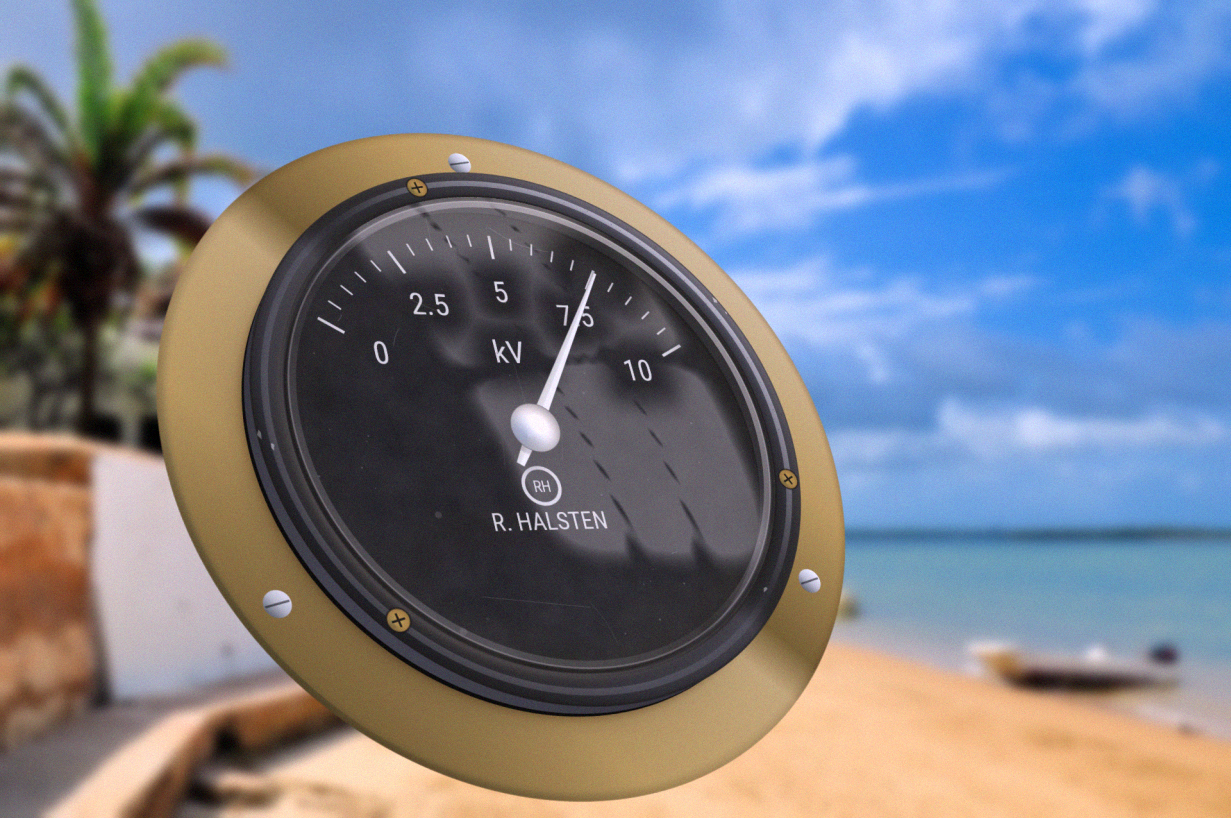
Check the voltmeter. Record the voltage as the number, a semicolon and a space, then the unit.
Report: 7.5; kV
